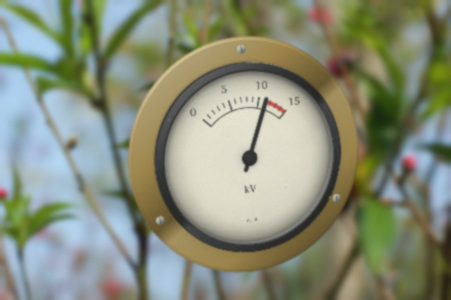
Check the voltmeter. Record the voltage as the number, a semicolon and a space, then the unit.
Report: 11; kV
